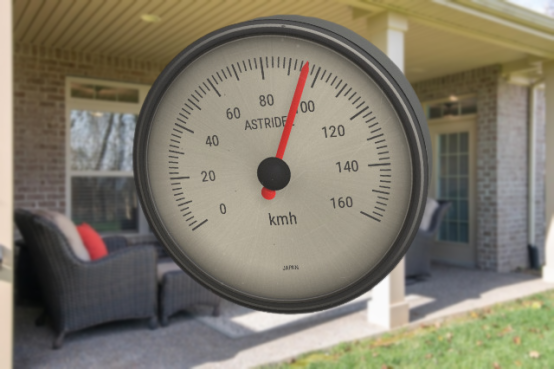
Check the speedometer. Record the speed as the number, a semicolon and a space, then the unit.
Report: 96; km/h
